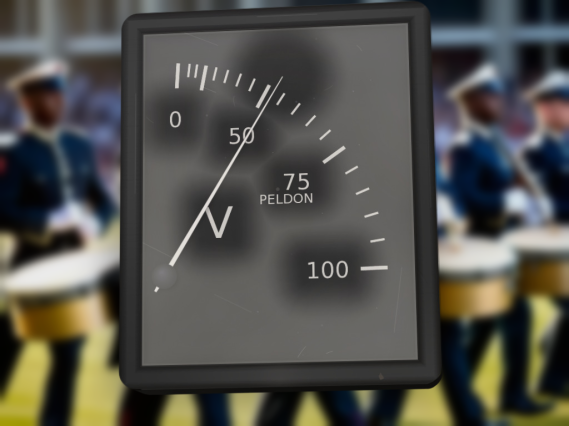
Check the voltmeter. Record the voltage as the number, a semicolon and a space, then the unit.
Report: 52.5; V
